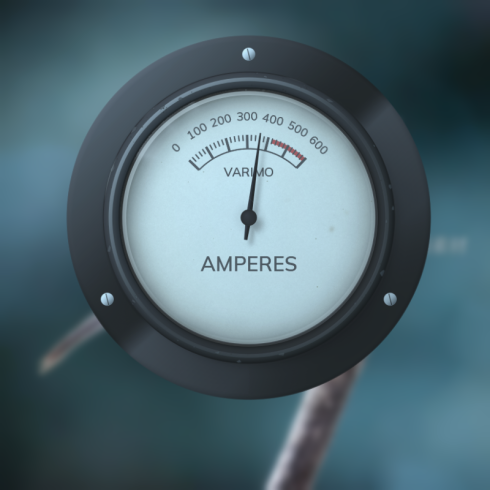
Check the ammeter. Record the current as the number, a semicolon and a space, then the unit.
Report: 360; A
